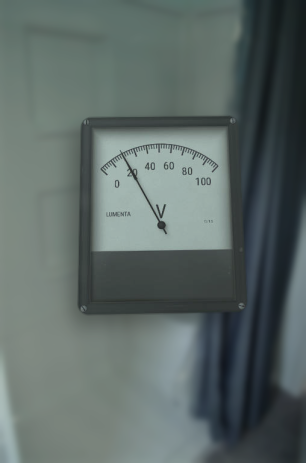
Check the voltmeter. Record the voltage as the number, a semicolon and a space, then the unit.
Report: 20; V
